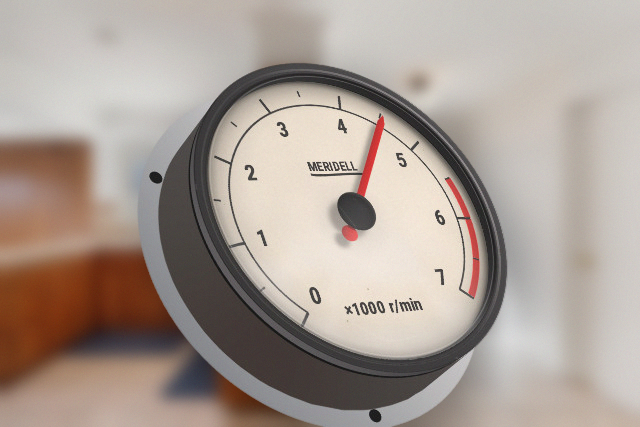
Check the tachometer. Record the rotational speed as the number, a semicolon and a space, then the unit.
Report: 4500; rpm
